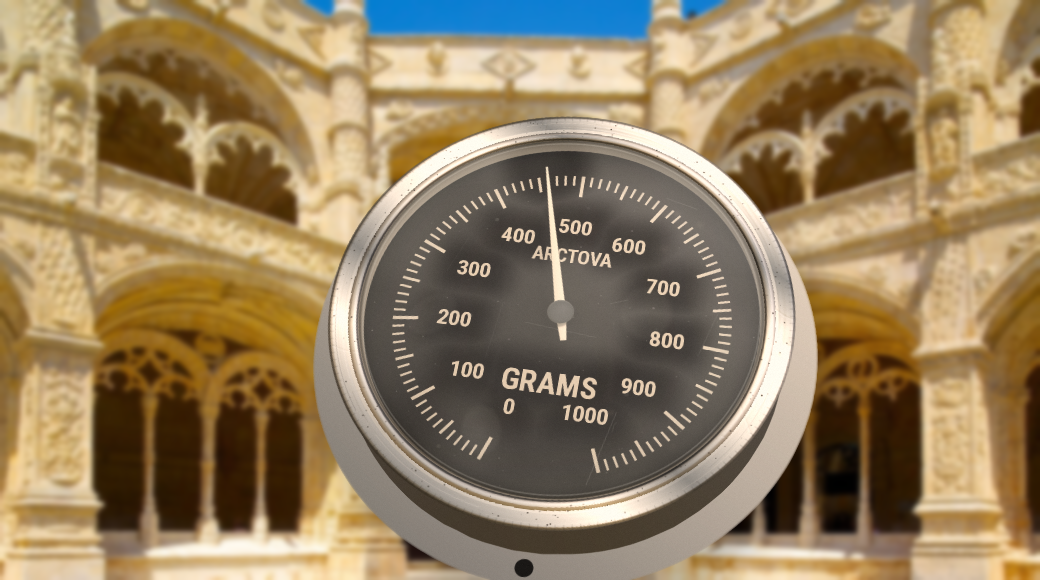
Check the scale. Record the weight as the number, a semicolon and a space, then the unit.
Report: 460; g
